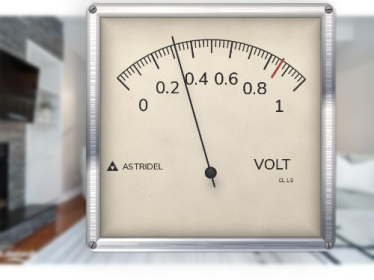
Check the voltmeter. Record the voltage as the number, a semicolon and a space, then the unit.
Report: 0.32; V
